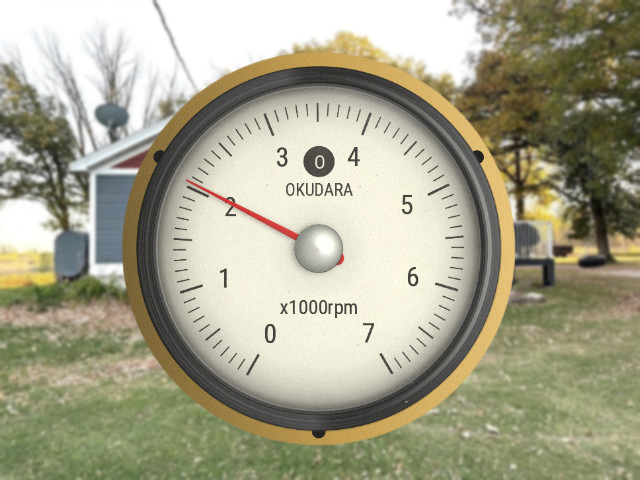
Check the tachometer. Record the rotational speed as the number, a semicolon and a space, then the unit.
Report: 2050; rpm
